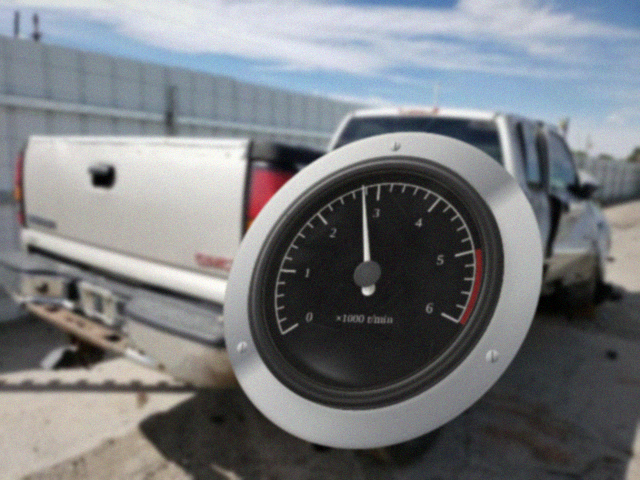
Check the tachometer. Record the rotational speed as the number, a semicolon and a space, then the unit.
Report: 2800; rpm
